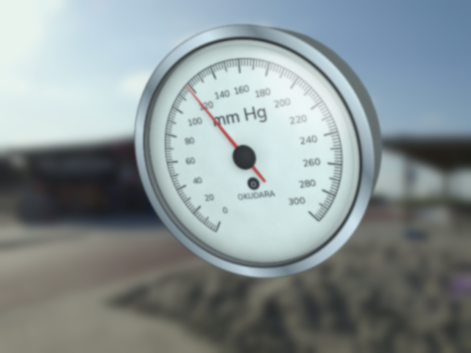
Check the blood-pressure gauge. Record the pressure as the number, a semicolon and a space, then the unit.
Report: 120; mmHg
